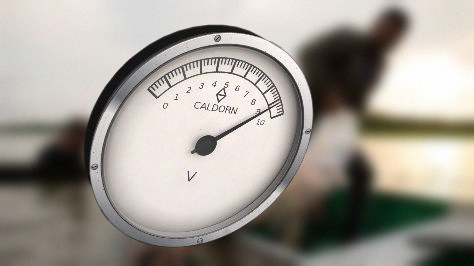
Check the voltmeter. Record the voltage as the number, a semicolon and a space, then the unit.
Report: 9; V
